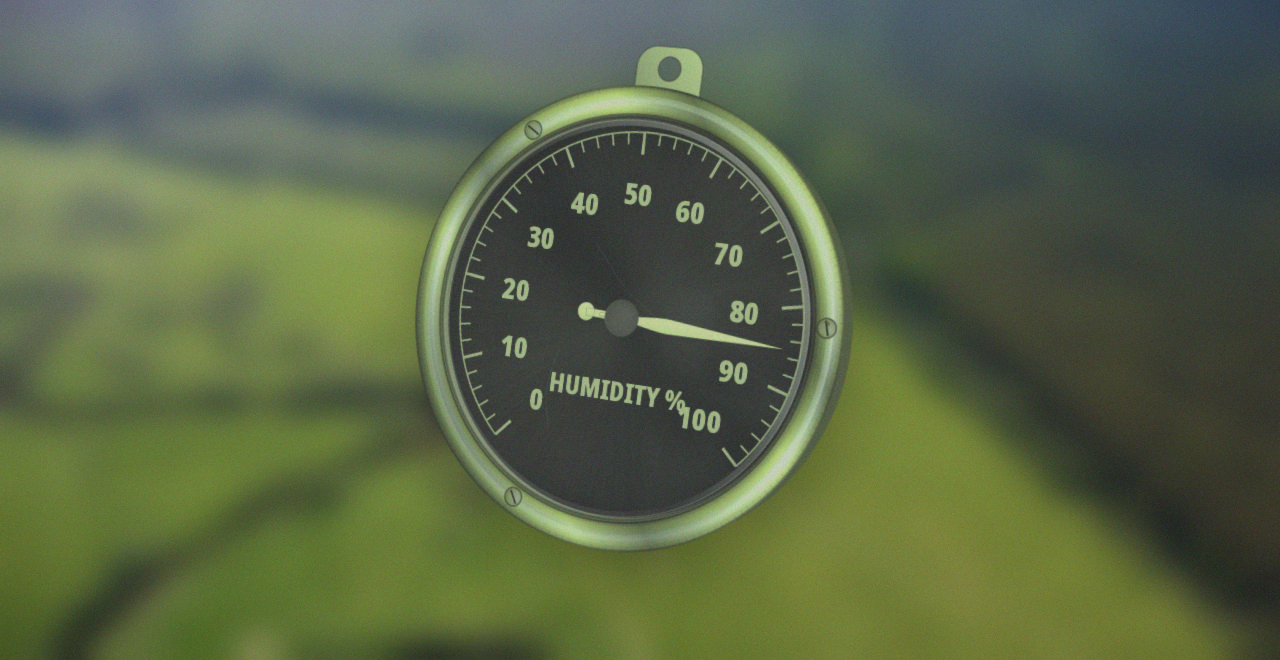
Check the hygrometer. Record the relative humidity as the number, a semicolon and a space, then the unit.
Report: 85; %
